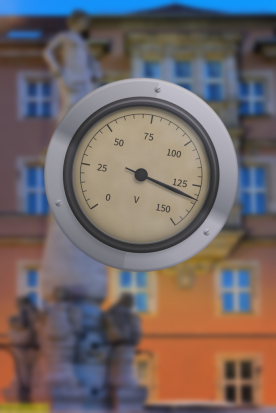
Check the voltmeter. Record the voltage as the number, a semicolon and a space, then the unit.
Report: 132.5; V
